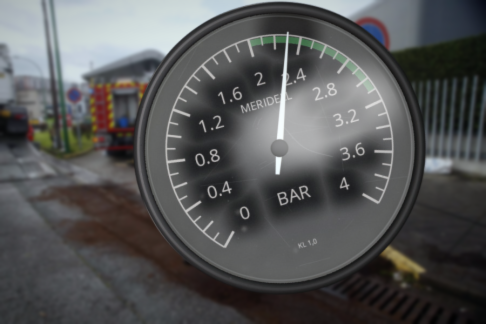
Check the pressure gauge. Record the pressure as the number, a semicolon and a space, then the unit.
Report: 2.3; bar
